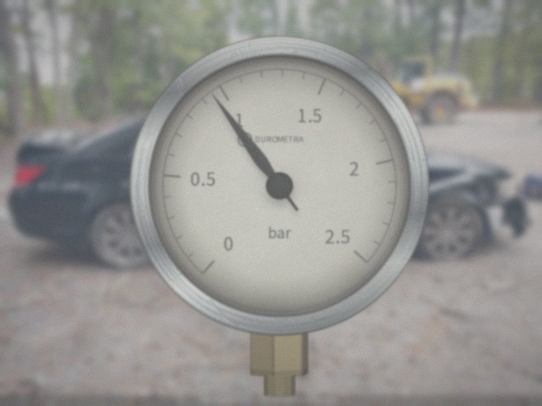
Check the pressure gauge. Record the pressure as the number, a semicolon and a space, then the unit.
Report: 0.95; bar
